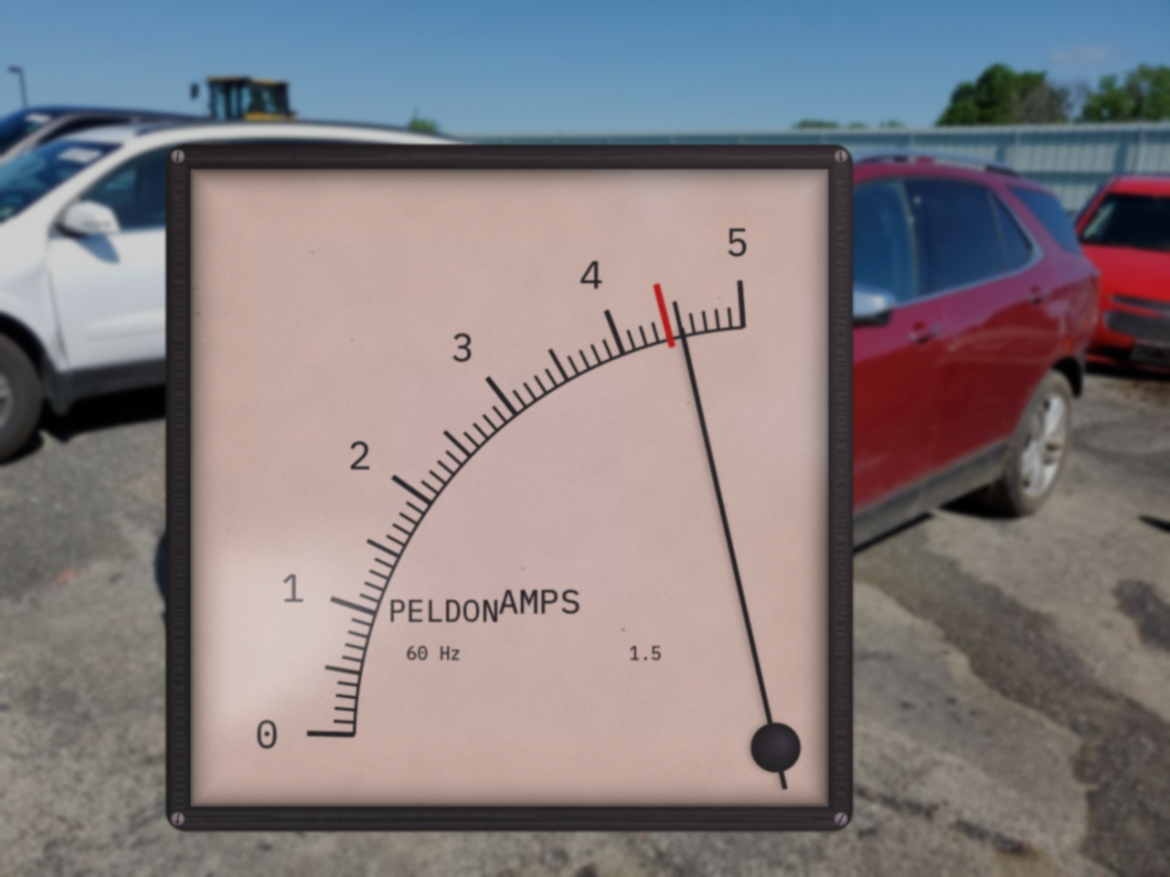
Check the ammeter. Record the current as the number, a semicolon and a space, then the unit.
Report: 4.5; A
